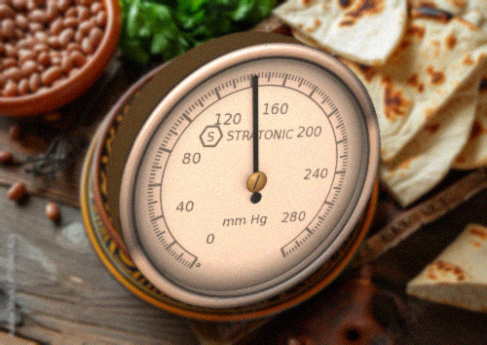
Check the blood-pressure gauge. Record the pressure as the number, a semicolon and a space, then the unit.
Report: 140; mmHg
